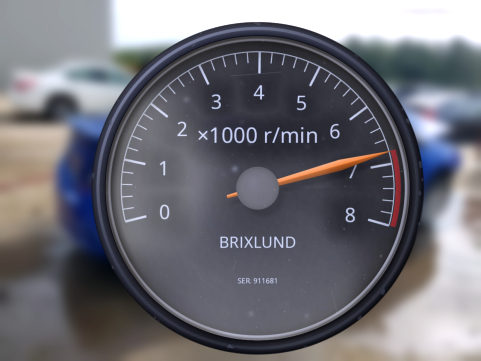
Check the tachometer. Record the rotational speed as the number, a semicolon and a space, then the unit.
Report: 6800; rpm
